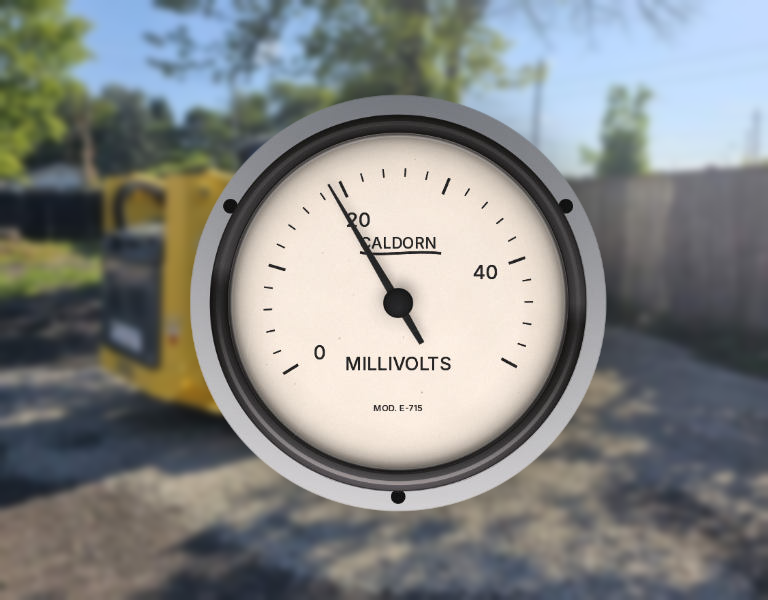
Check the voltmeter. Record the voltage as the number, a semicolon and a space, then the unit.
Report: 19; mV
